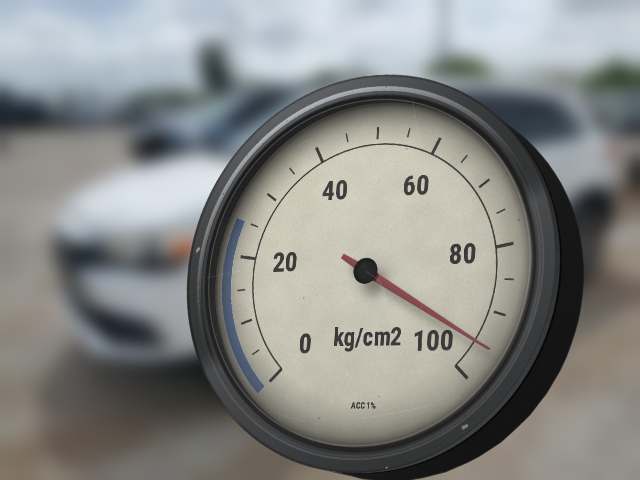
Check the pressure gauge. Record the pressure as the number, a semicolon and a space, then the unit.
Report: 95; kg/cm²
